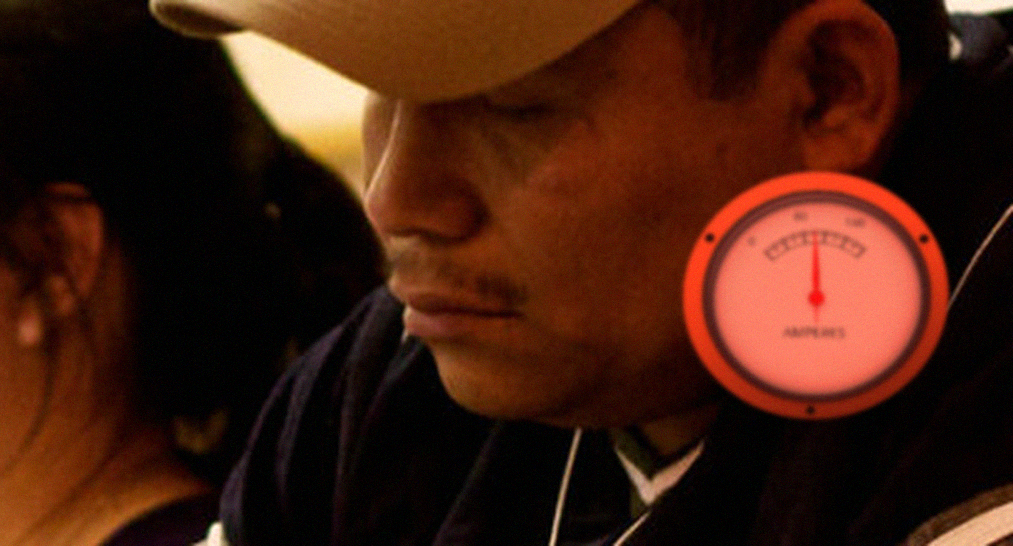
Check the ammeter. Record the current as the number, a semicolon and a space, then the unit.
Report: 100; A
